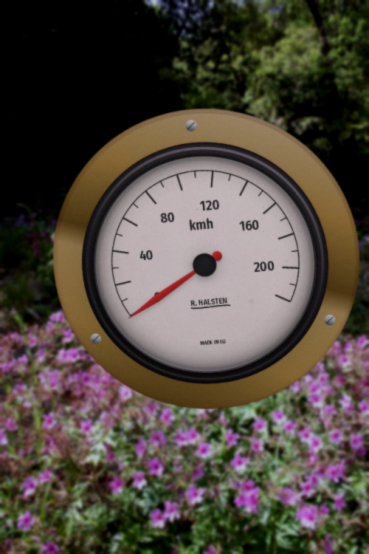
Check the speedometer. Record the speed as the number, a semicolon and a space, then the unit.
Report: 0; km/h
